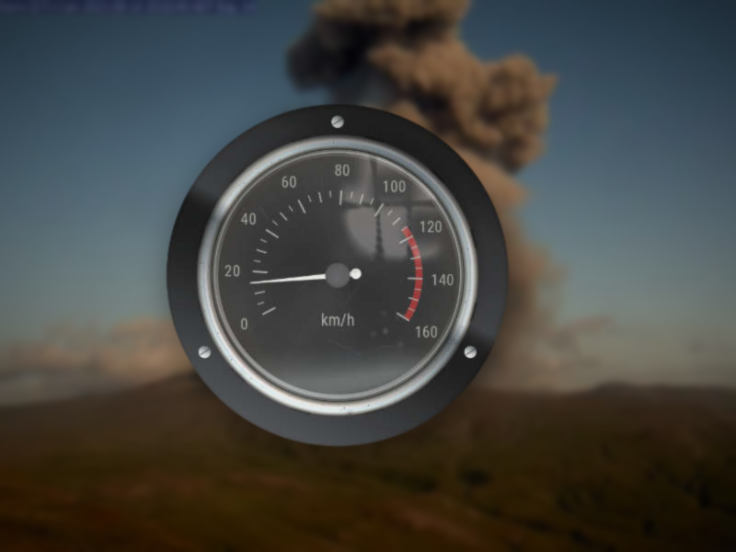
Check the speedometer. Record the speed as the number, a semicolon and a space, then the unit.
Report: 15; km/h
